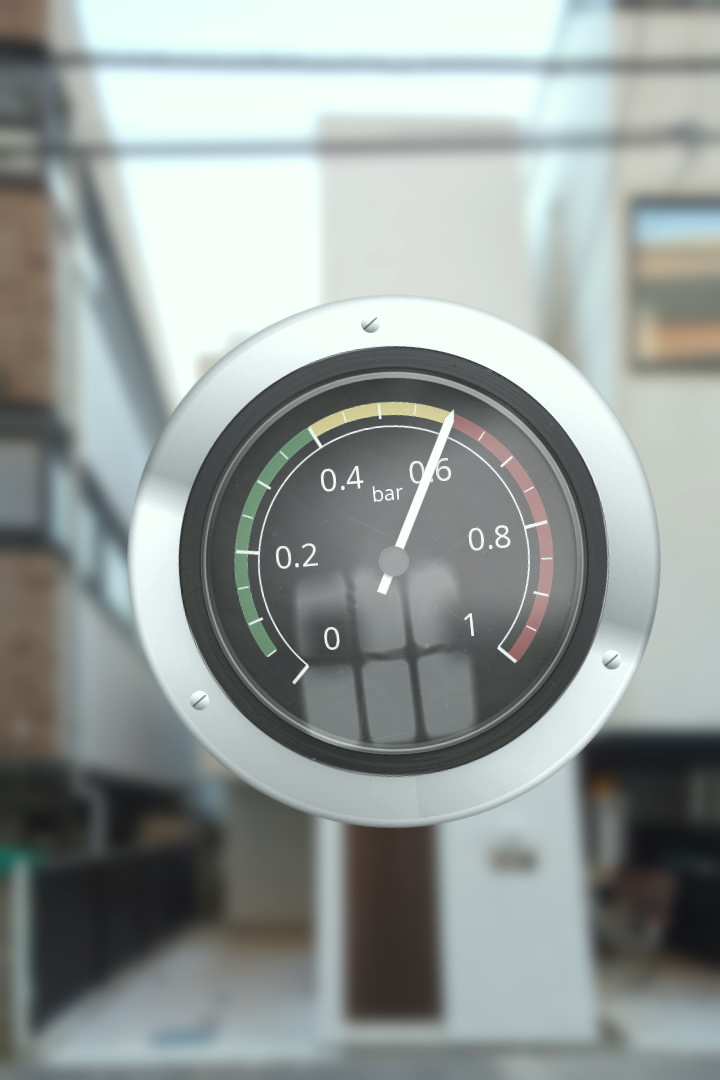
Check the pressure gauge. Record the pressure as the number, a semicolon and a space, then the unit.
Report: 0.6; bar
